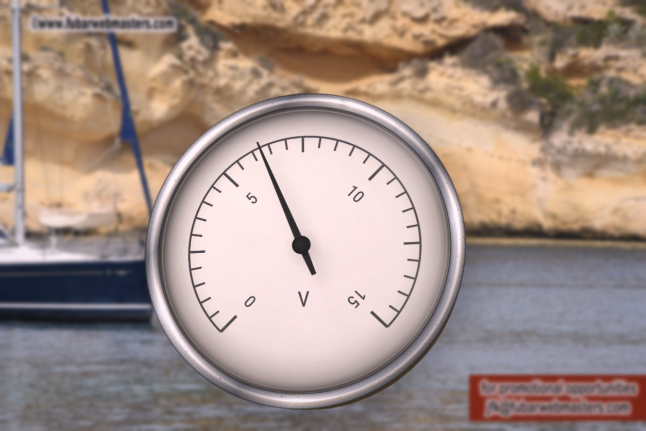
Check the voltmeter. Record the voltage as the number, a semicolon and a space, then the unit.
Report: 6.25; V
